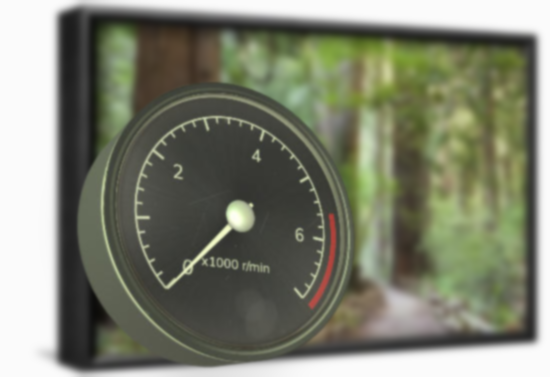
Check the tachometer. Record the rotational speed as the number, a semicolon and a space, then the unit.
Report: 0; rpm
